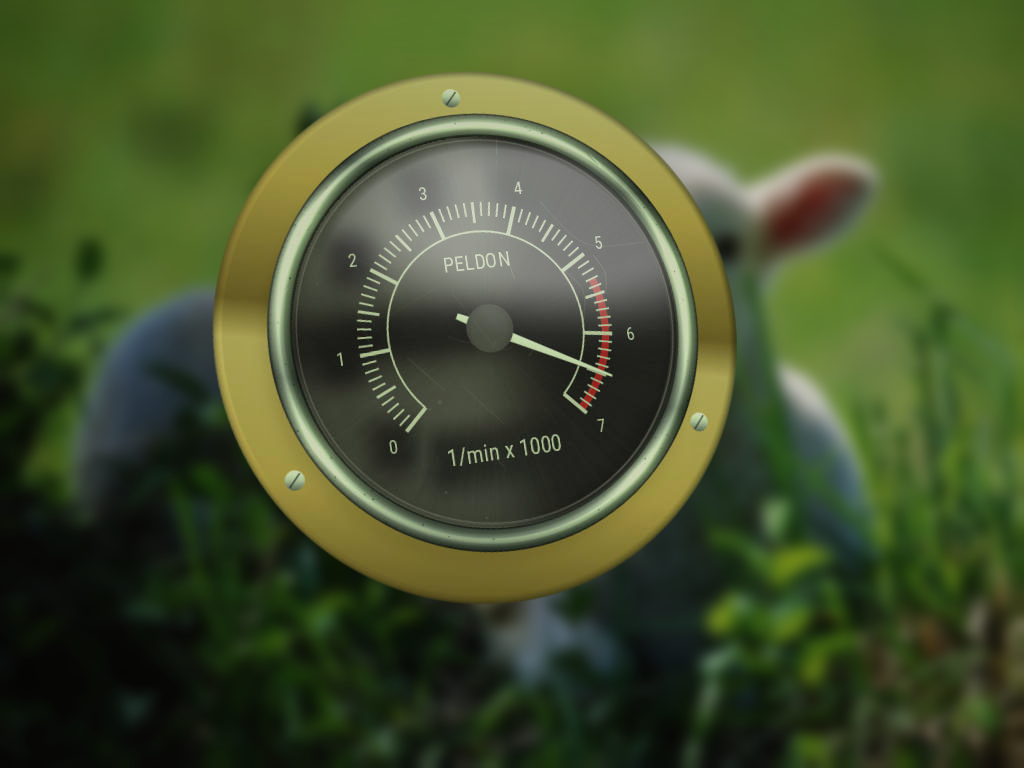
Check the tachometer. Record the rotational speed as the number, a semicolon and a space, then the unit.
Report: 6500; rpm
